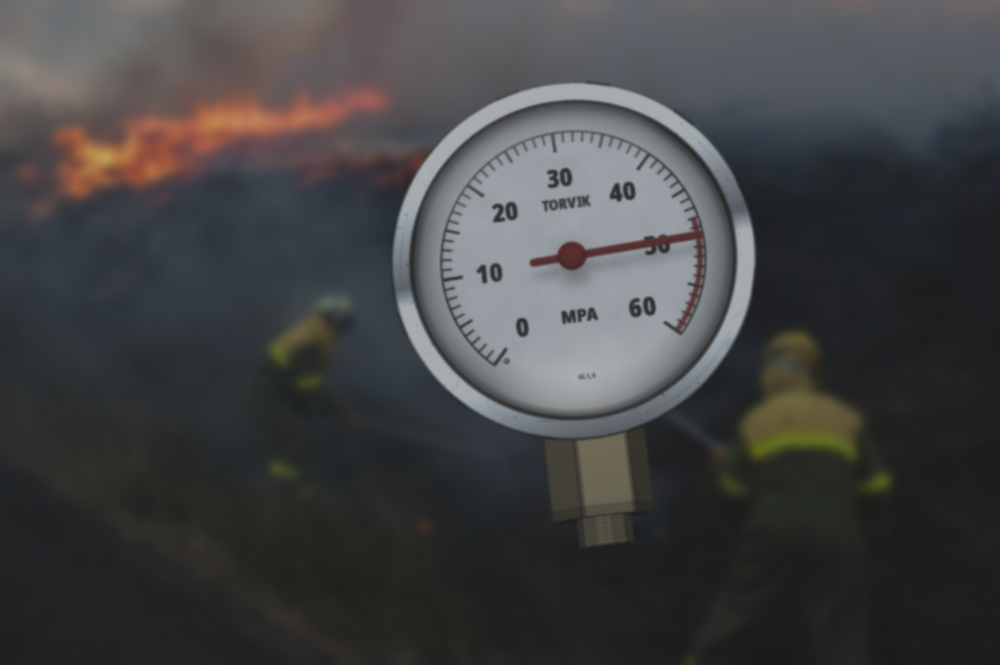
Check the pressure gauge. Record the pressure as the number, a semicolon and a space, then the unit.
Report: 50; MPa
